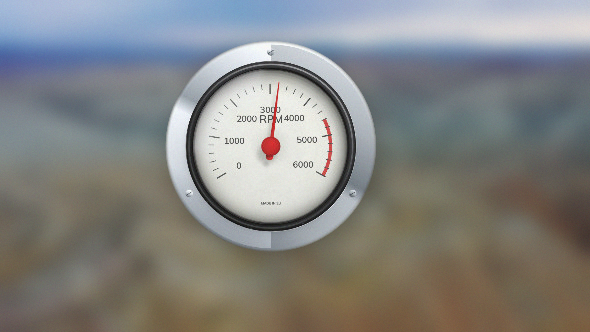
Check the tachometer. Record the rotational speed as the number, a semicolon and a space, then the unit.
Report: 3200; rpm
